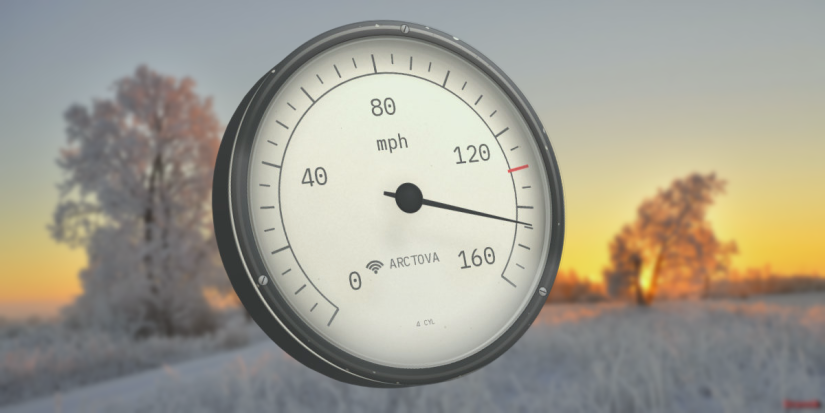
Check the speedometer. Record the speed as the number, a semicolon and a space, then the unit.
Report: 145; mph
